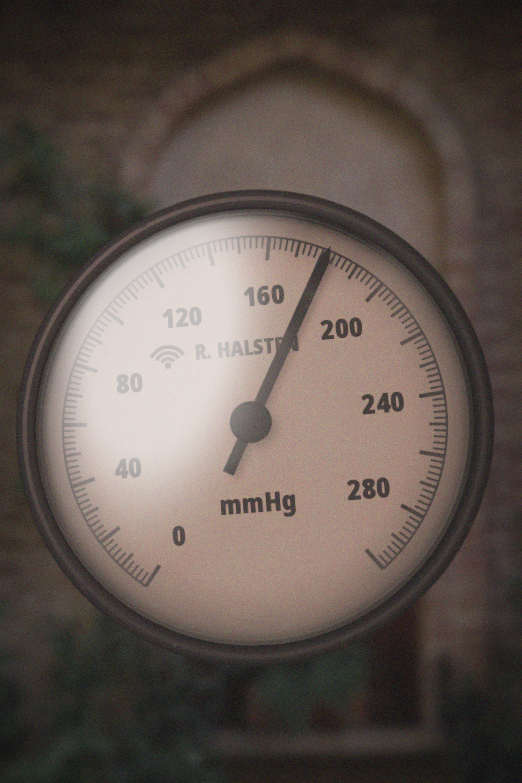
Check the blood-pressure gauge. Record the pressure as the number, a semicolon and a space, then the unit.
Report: 180; mmHg
